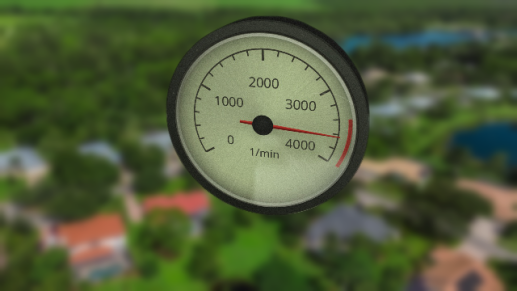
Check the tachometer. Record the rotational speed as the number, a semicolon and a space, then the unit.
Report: 3600; rpm
